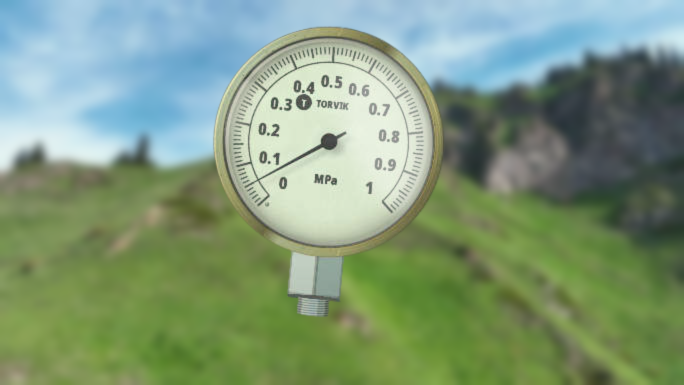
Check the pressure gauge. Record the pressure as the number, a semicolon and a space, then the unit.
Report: 0.05; MPa
